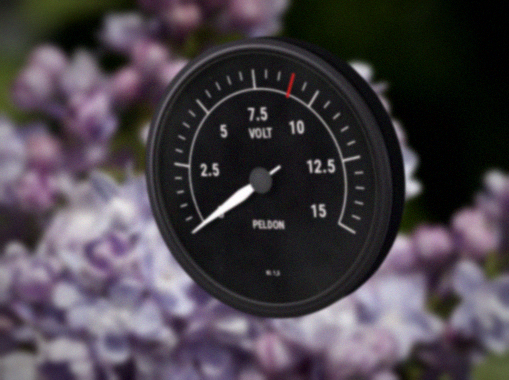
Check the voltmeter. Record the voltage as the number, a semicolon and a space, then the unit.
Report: 0; V
